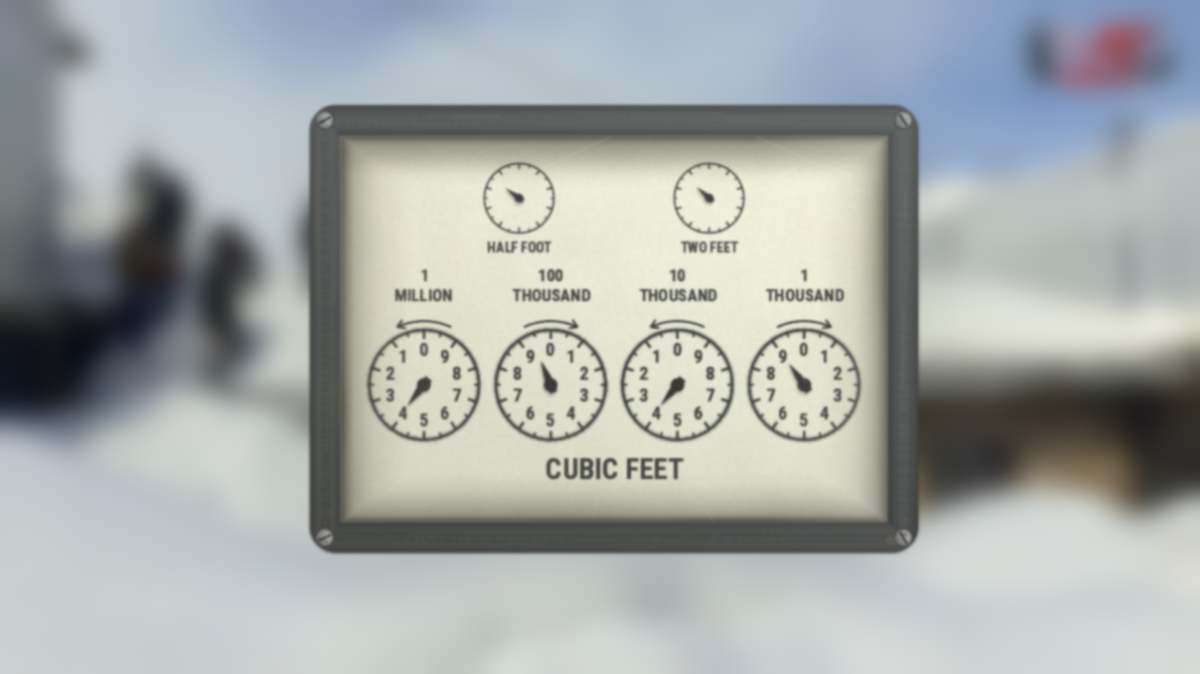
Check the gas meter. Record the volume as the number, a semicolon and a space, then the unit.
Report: 393900; ft³
